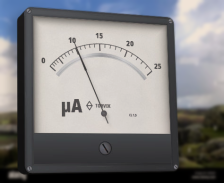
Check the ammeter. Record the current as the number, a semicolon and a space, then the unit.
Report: 10; µA
